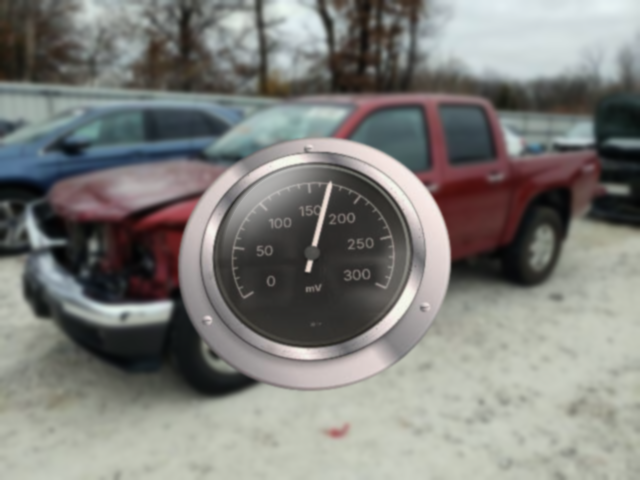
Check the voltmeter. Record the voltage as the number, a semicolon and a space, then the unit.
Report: 170; mV
